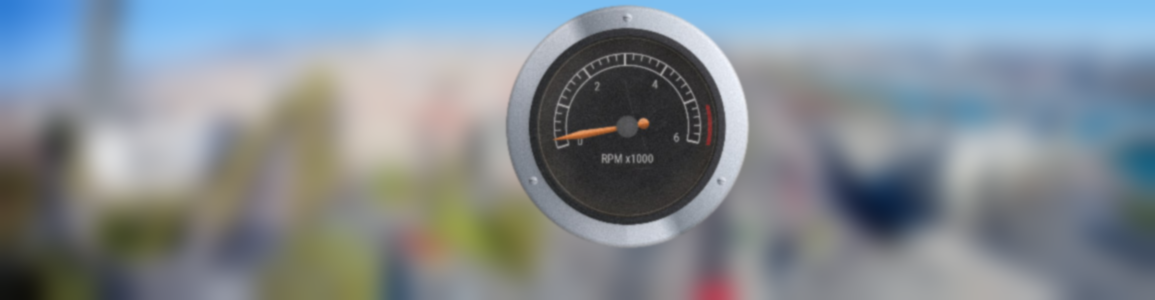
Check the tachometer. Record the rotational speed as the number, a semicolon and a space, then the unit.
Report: 200; rpm
